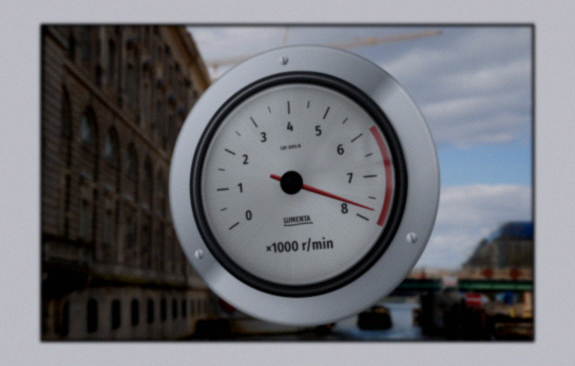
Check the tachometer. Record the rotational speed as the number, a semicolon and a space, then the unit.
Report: 7750; rpm
